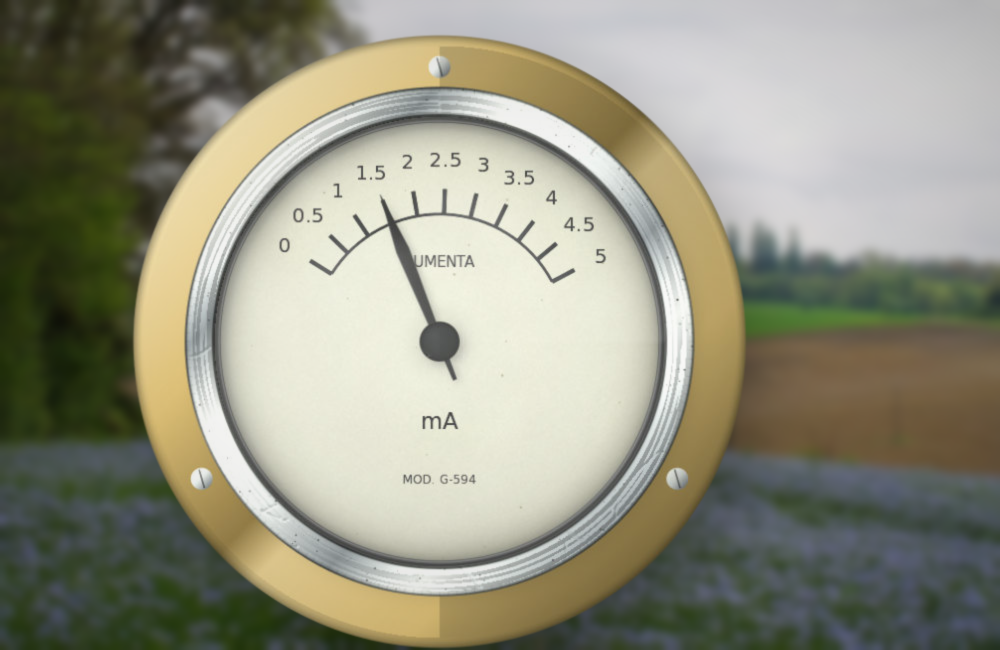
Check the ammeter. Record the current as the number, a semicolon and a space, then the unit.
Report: 1.5; mA
